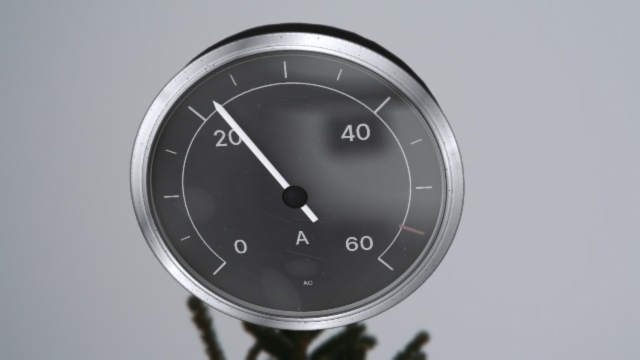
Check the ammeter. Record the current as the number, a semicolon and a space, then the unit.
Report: 22.5; A
